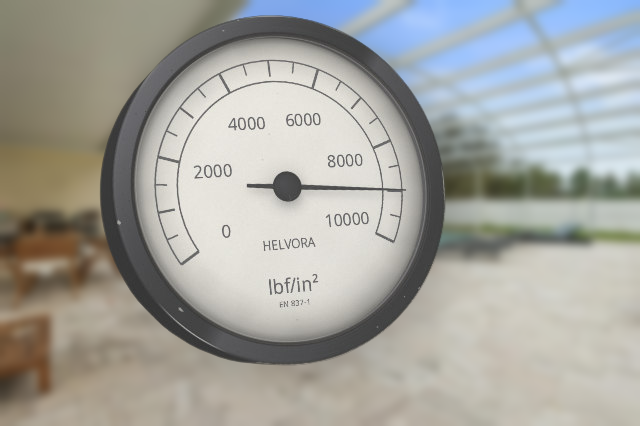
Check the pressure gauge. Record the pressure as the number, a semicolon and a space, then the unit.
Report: 9000; psi
